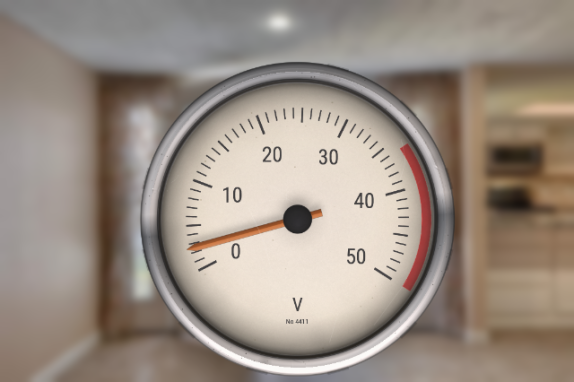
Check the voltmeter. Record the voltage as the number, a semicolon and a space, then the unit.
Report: 2.5; V
